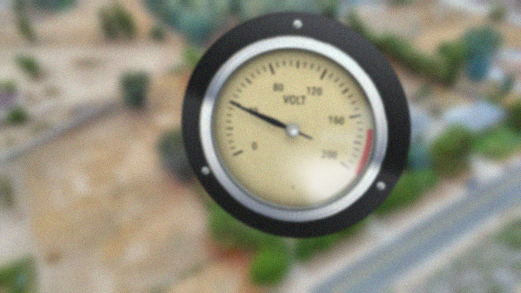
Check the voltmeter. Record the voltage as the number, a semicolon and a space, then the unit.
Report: 40; V
